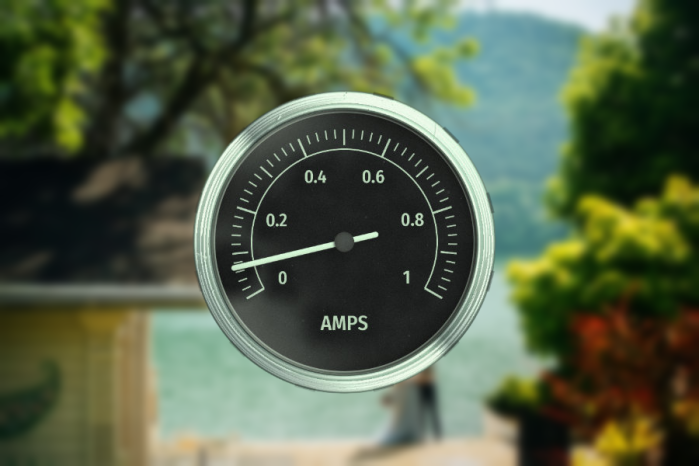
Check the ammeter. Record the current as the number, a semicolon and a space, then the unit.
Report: 0.07; A
